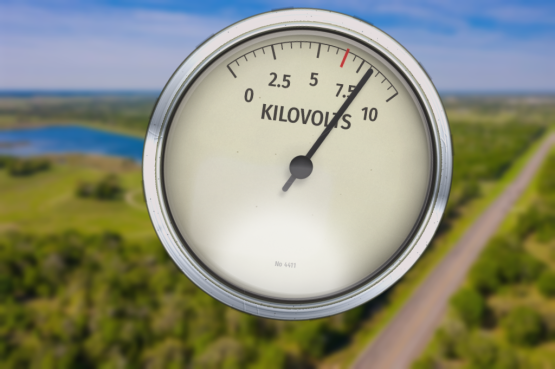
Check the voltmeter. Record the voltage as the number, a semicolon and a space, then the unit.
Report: 8; kV
